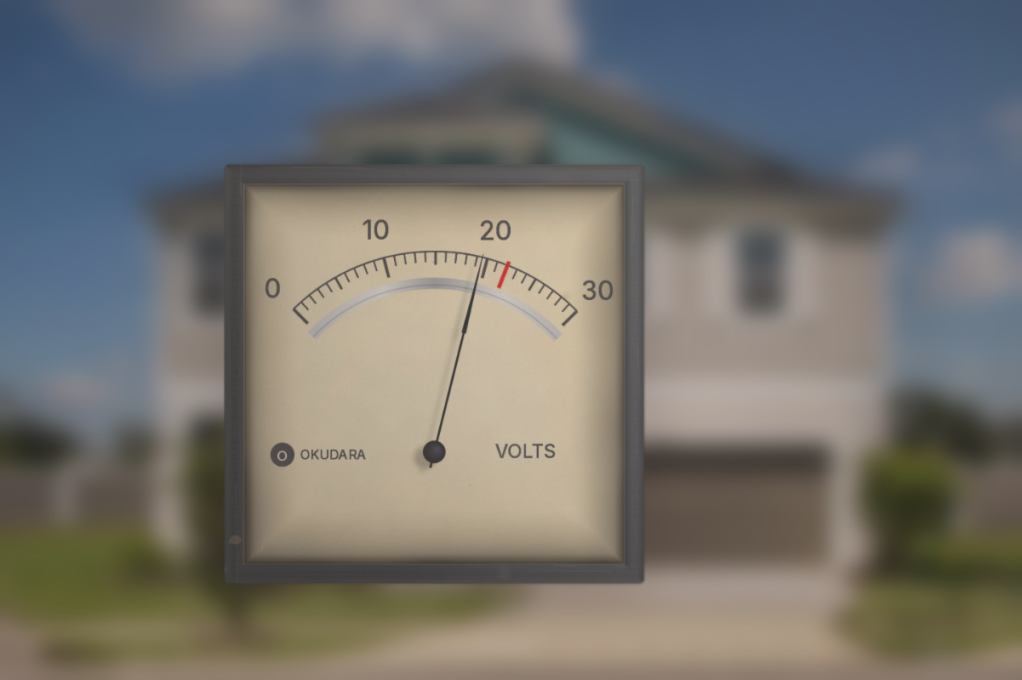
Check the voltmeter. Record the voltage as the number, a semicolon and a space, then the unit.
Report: 19.5; V
